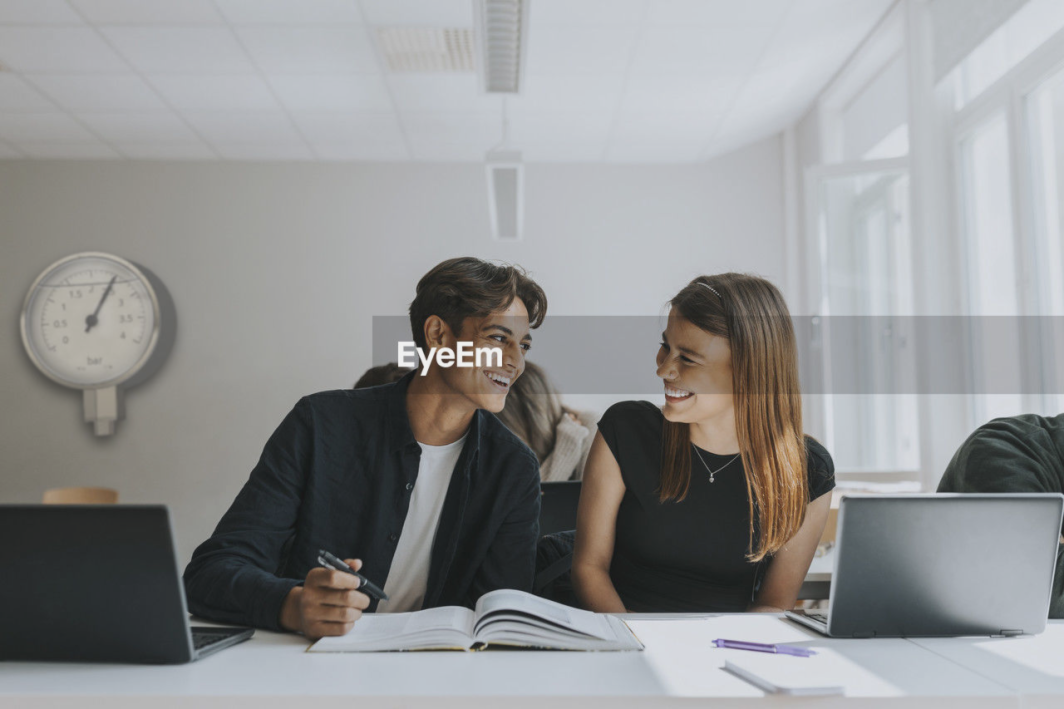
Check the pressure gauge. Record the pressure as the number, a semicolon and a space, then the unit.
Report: 2.5; bar
